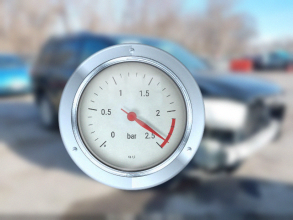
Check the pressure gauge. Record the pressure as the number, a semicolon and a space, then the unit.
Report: 2.4; bar
